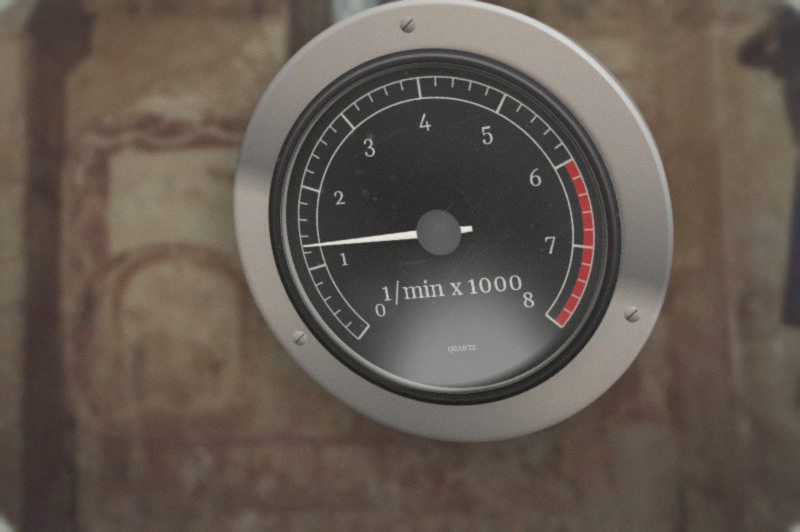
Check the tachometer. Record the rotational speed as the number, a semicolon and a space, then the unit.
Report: 1300; rpm
